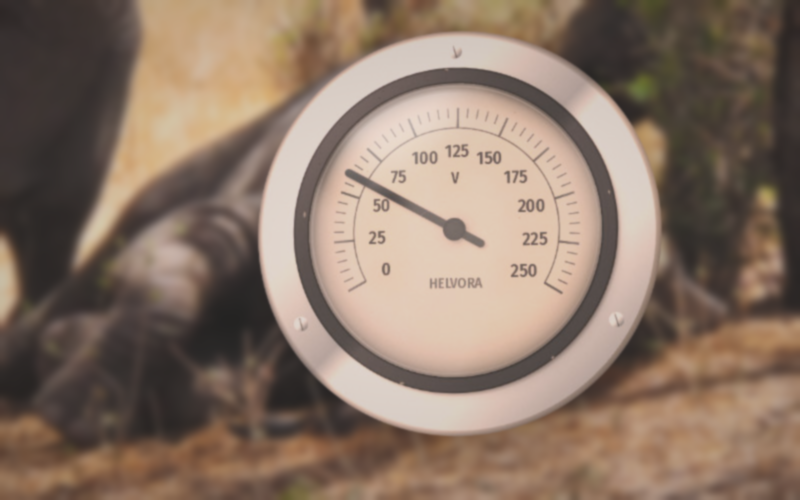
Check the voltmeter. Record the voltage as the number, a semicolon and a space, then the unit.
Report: 60; V
